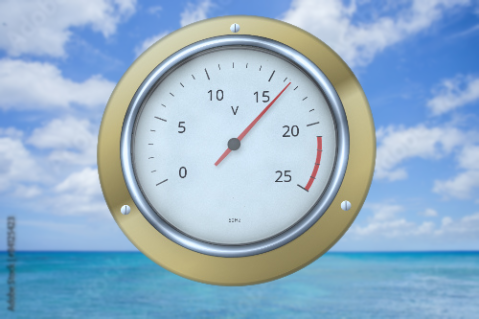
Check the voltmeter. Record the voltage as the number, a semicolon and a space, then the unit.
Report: 16.5; V
